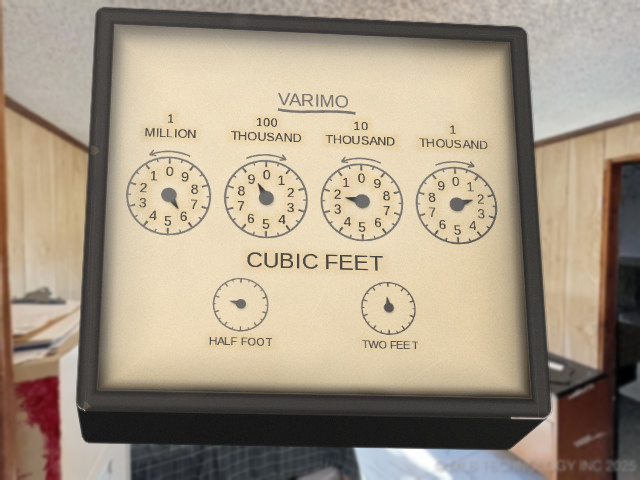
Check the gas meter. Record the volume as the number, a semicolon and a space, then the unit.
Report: 592200; ft³
